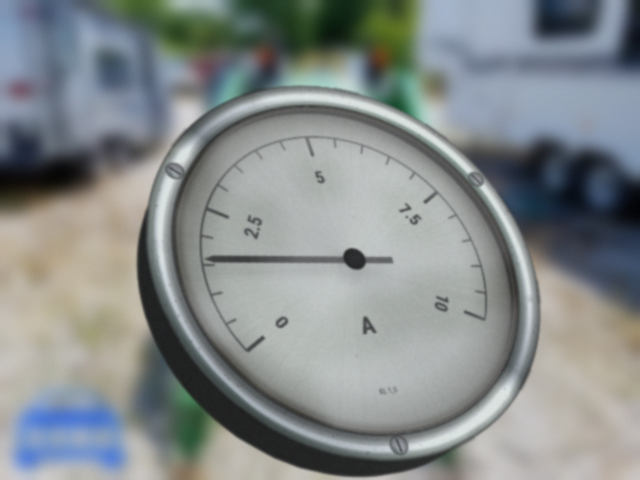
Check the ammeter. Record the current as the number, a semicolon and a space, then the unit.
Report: 1.5; A
